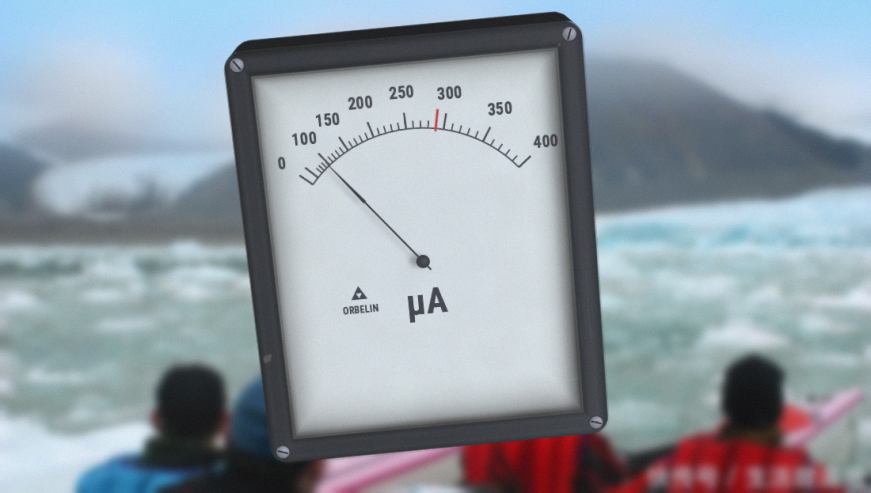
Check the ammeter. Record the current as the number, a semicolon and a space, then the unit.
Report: 100; µA
